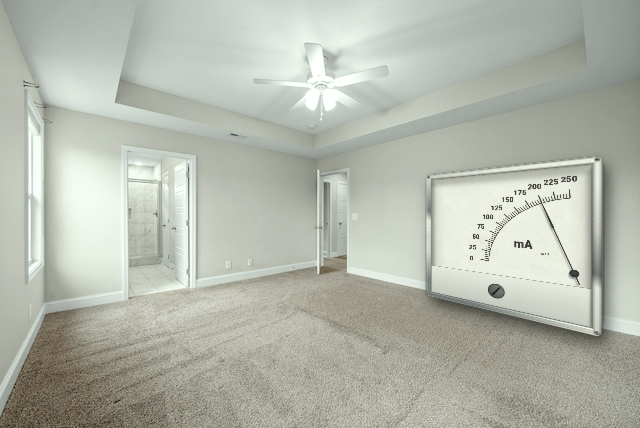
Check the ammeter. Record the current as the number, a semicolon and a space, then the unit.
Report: 200; mA
